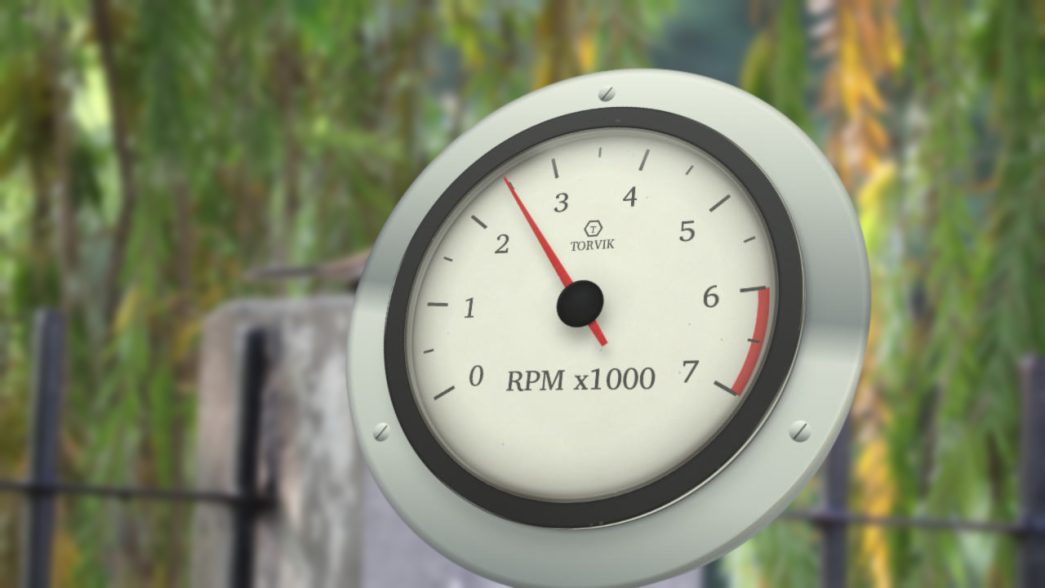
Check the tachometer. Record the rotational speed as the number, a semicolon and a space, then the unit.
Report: 2500; rpm
